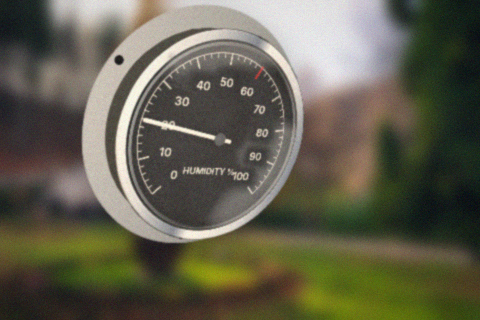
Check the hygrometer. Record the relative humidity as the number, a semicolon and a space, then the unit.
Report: 20; %
